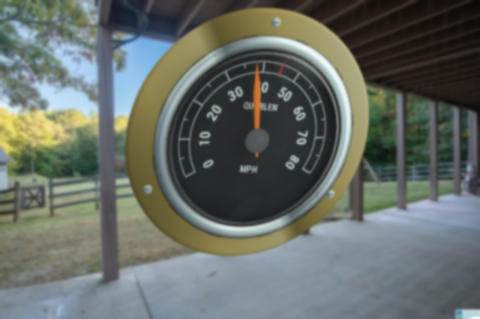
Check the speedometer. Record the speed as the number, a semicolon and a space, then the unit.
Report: 37.5; mph
